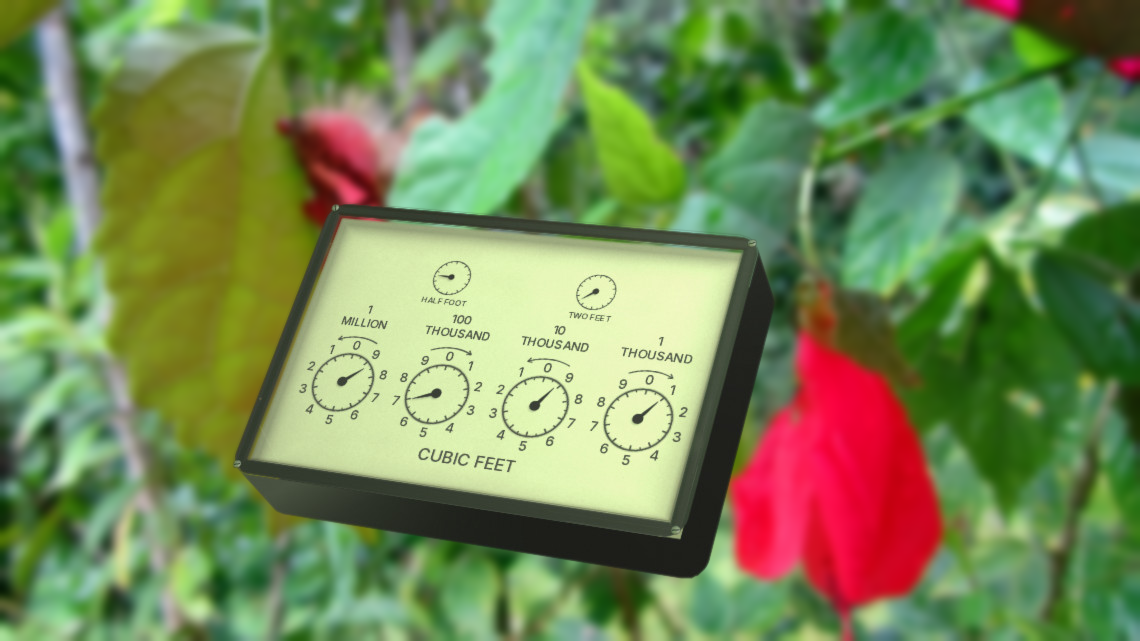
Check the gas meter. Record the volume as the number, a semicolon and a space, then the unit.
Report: 869100; ft³
